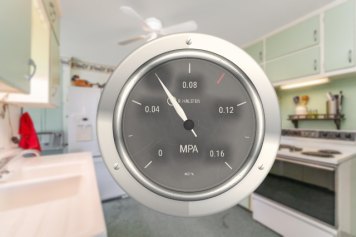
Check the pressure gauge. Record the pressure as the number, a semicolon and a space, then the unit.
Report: 0.06; MPa
